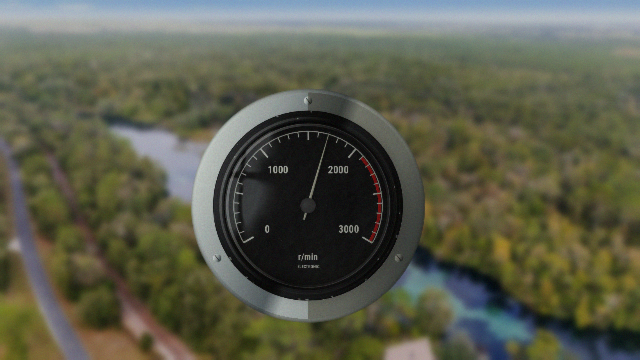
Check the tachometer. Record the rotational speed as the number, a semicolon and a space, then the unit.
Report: 1700; rpm
